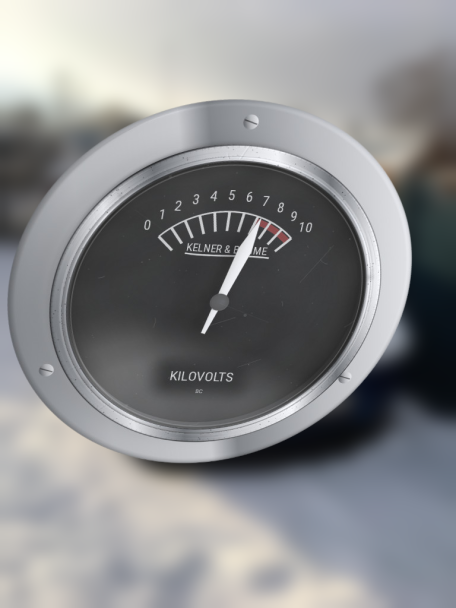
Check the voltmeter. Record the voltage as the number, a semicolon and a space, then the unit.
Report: 7; kV
